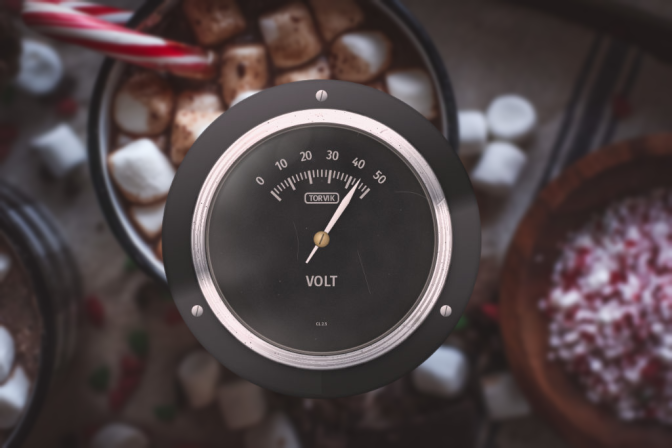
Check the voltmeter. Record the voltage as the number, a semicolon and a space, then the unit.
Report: 44; V
